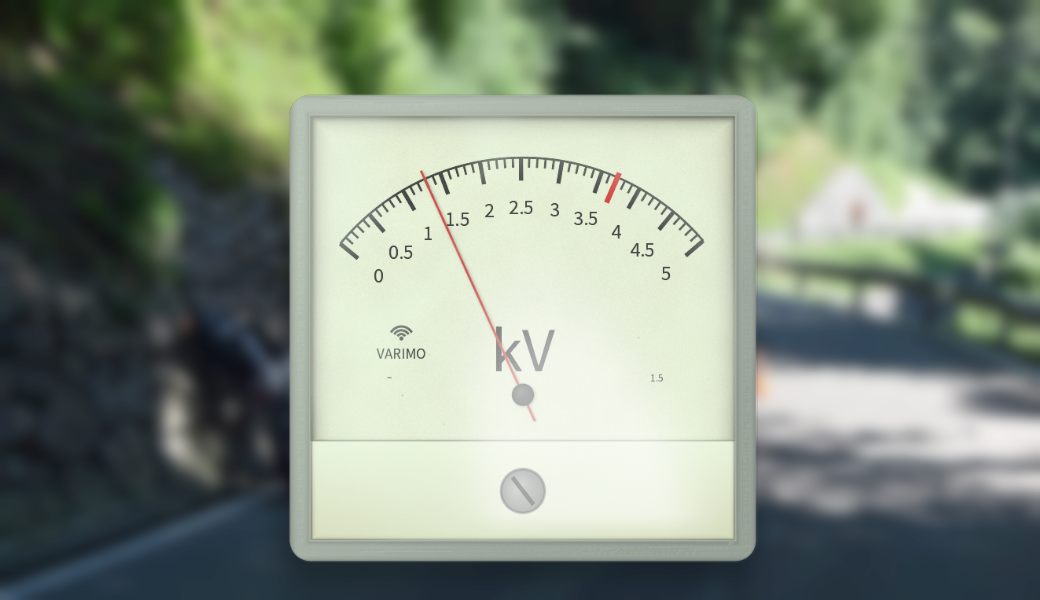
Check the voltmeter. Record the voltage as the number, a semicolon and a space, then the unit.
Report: 1.3; kV
